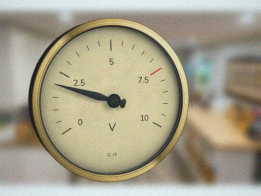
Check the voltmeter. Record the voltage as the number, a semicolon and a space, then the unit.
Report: 2; V
